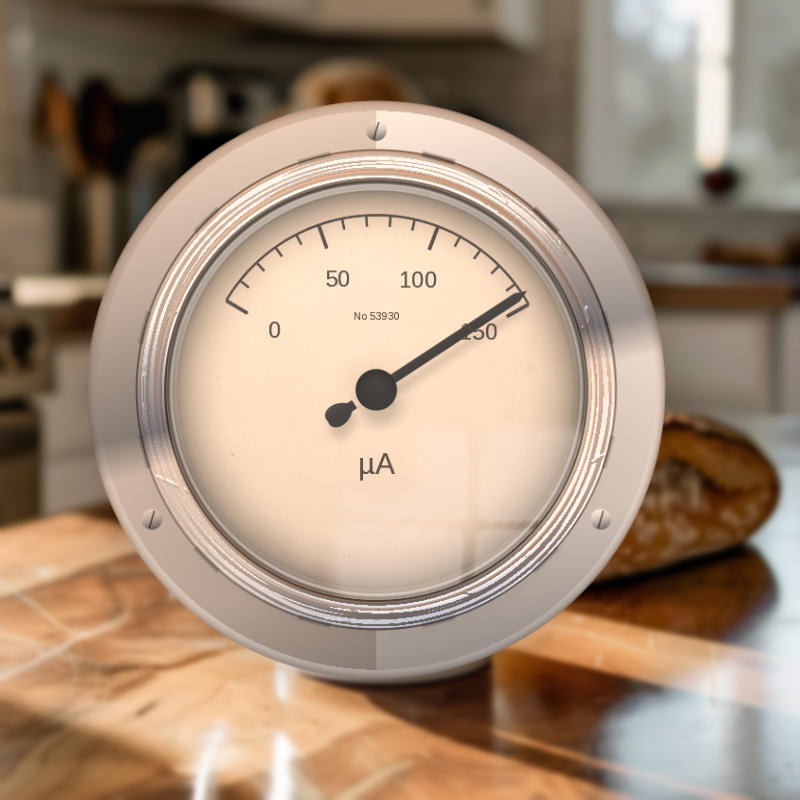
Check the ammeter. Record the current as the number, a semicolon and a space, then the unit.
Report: 145; µA
